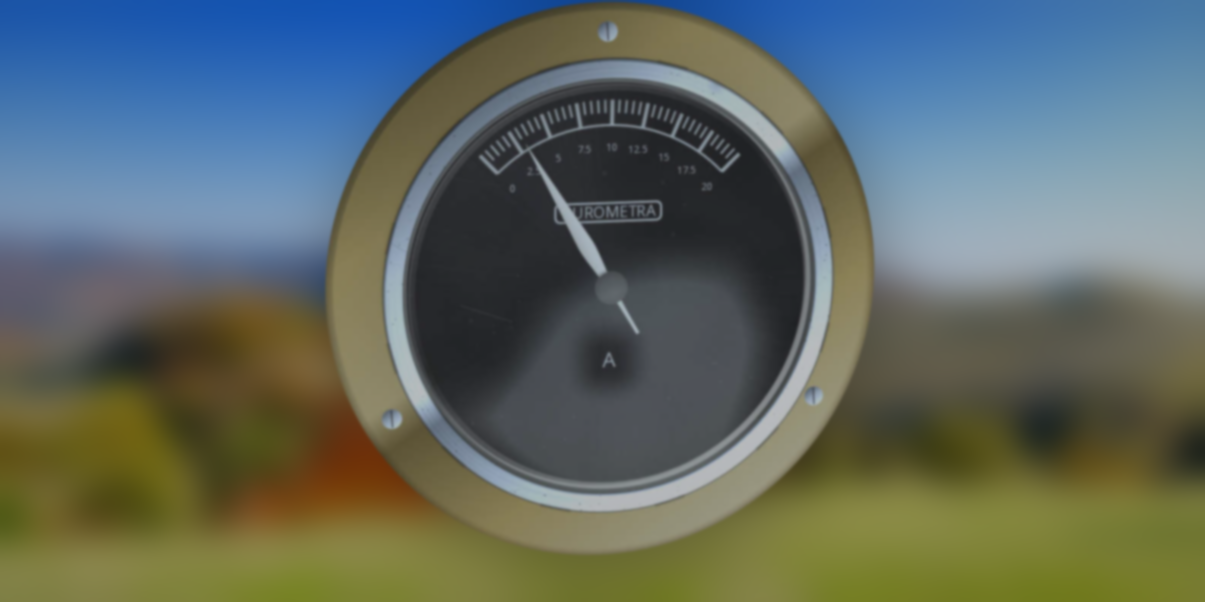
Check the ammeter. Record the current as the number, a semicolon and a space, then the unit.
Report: 3; A
